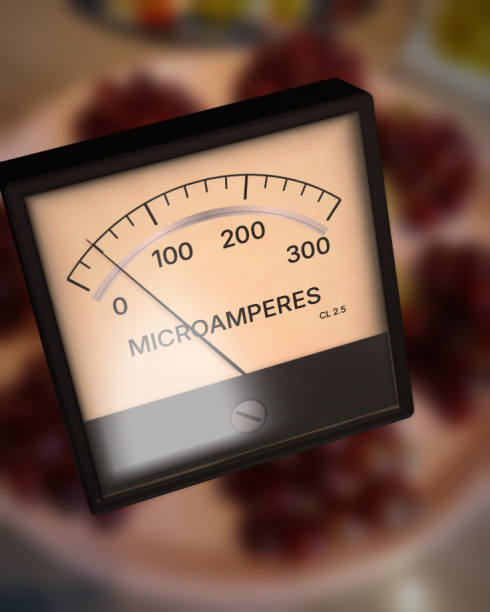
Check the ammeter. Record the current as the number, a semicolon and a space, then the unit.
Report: 40; µA
